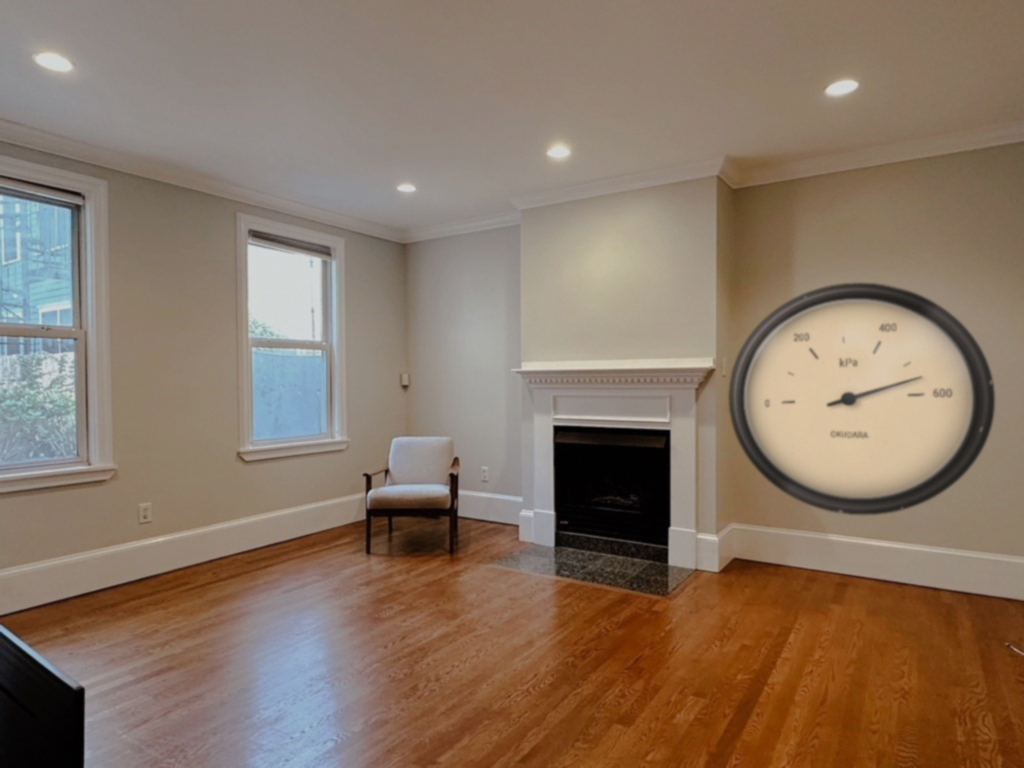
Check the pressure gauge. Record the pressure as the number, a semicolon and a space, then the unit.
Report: 550; kPa
